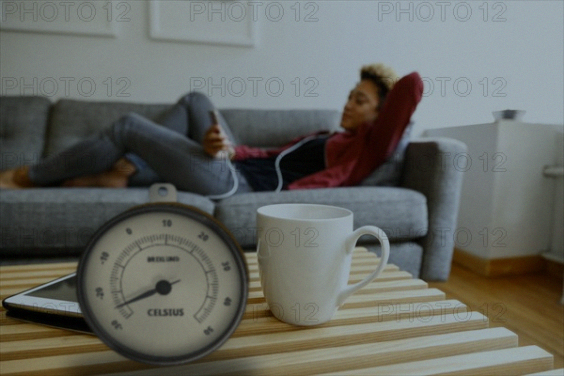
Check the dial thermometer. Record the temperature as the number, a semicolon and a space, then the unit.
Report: -25; °C
